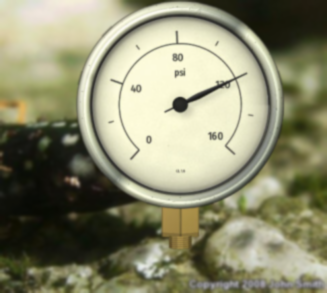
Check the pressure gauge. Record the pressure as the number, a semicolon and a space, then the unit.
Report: 120; psi
